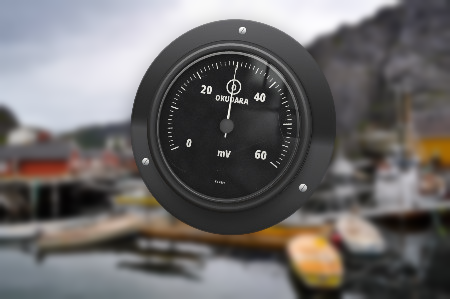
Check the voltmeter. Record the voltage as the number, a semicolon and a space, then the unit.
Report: 30; mV
